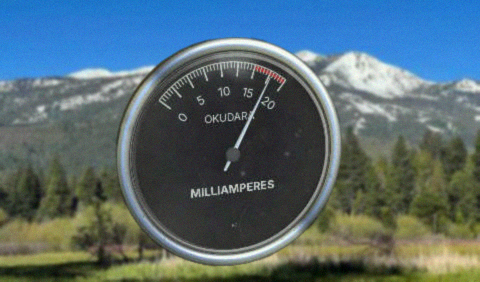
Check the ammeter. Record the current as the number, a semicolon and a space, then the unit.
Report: 17.5; mA
